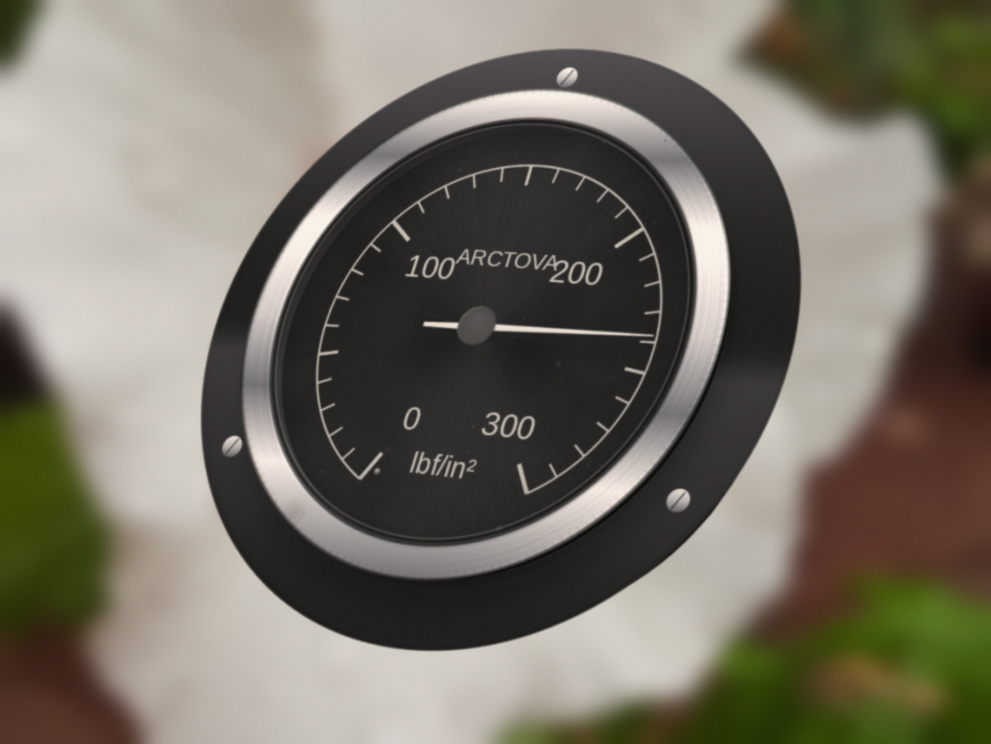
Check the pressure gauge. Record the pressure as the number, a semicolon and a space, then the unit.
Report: 240; psi
